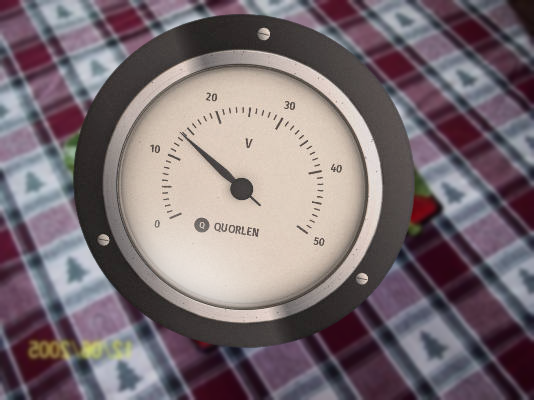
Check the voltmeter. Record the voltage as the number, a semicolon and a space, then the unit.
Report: 14; V
